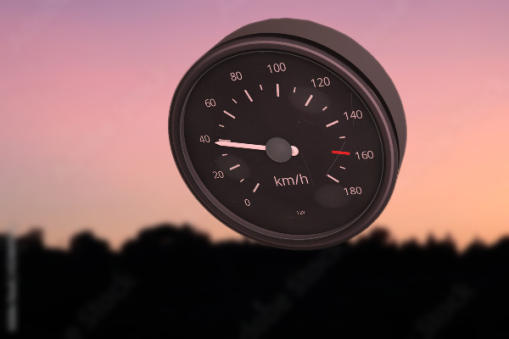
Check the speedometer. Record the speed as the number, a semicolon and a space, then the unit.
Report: 40; km/h
